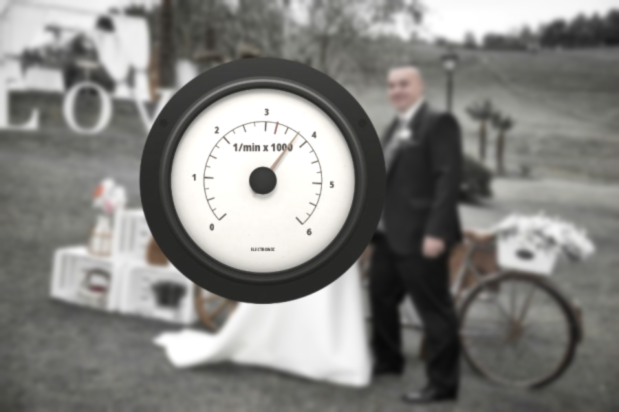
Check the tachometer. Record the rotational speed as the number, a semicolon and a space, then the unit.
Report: 3750; rpm
